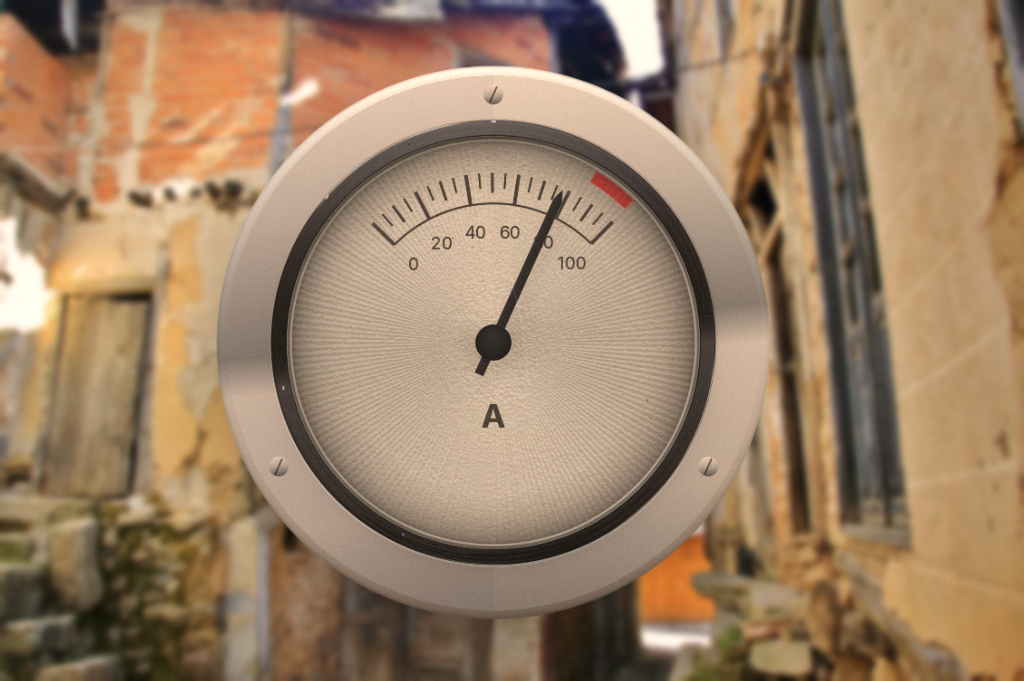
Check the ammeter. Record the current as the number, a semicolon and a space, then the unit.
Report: 77.5; A
